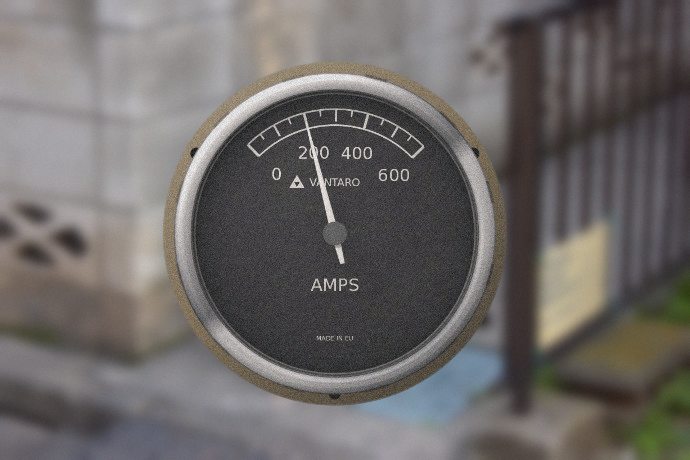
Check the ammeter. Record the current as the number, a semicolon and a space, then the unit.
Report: 200; A
